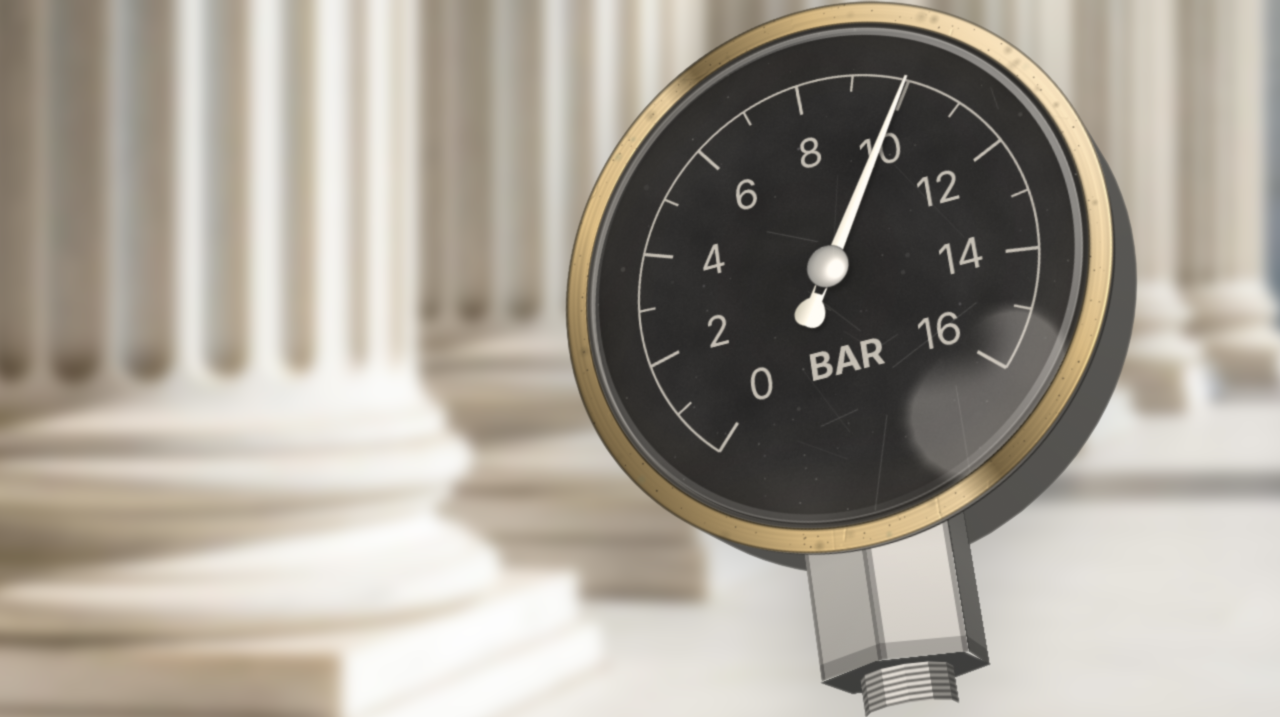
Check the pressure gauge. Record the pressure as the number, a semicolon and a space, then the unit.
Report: 10; bar
